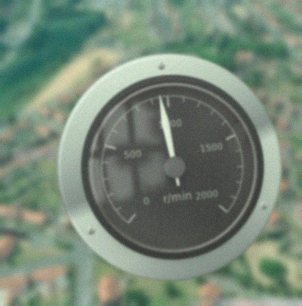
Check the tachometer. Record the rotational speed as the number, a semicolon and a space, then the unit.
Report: 950; rpm
